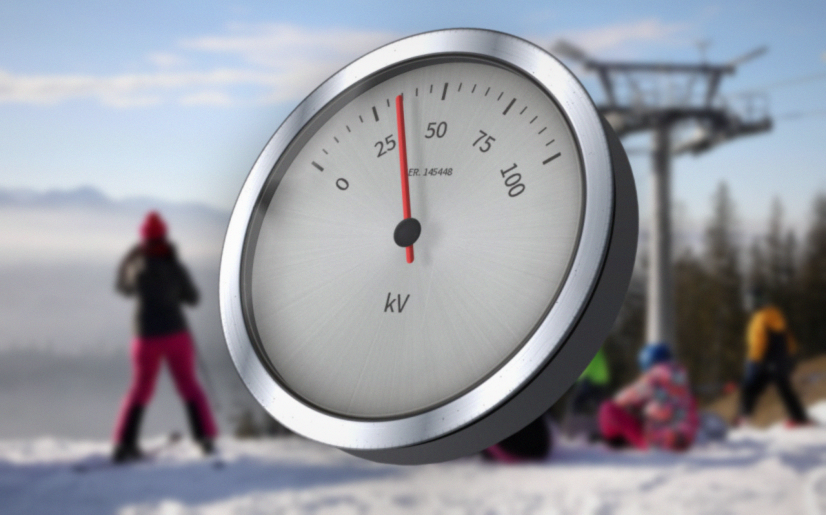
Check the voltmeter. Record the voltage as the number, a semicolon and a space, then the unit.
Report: 35; kV
